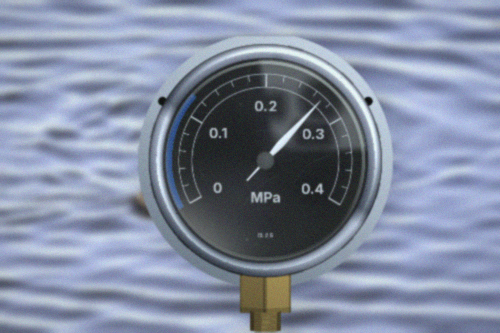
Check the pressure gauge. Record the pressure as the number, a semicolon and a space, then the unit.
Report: 0.27; MPa
